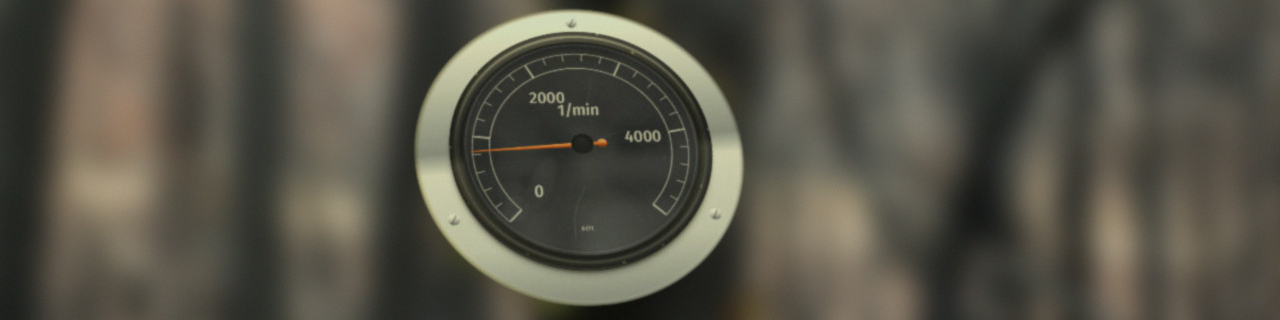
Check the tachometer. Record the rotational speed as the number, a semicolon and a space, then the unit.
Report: 800; rpm
